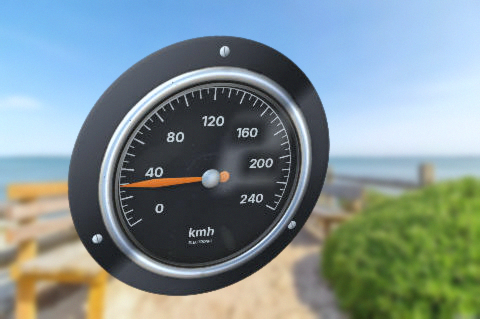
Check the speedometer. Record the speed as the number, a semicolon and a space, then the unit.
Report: 30; km/h
